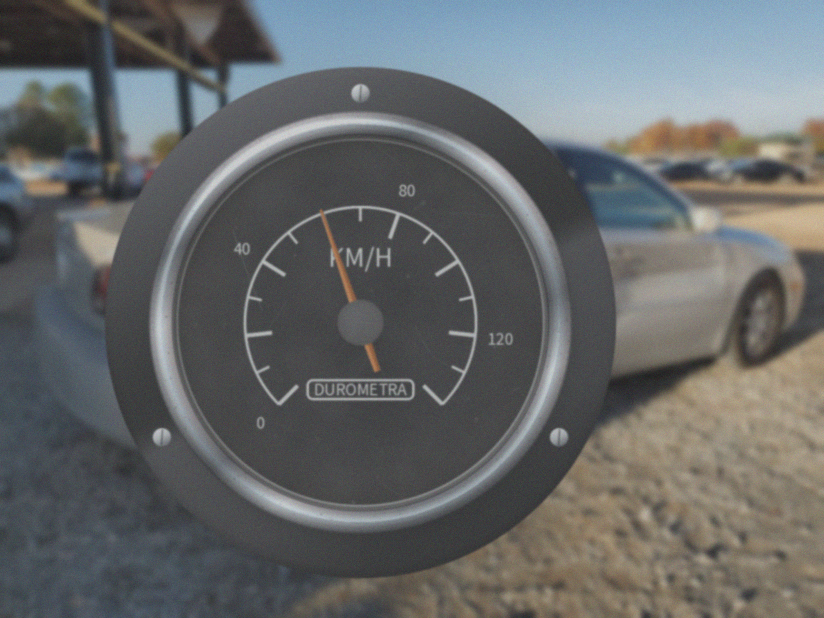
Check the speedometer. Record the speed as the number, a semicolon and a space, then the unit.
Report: 60; km/h
